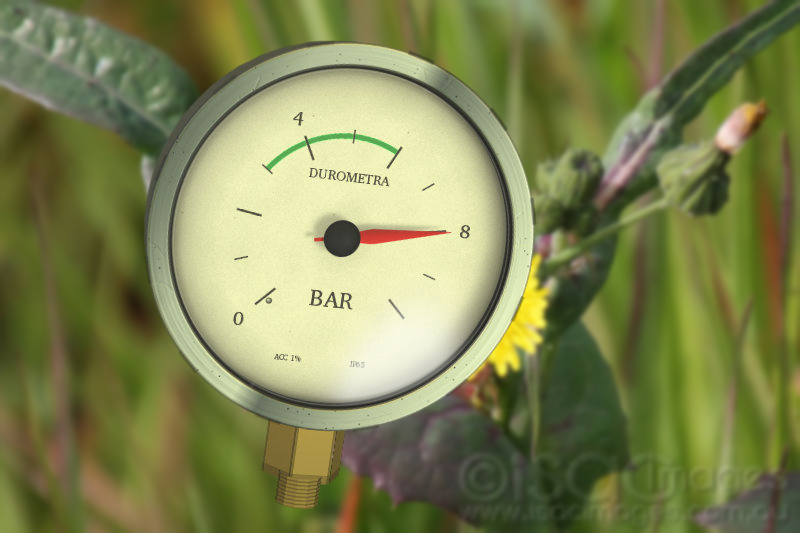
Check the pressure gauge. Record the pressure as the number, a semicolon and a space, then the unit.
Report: 8; bar
